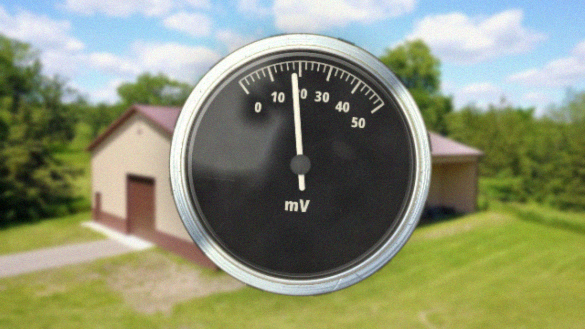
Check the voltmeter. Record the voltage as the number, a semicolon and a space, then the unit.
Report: 18; mV
